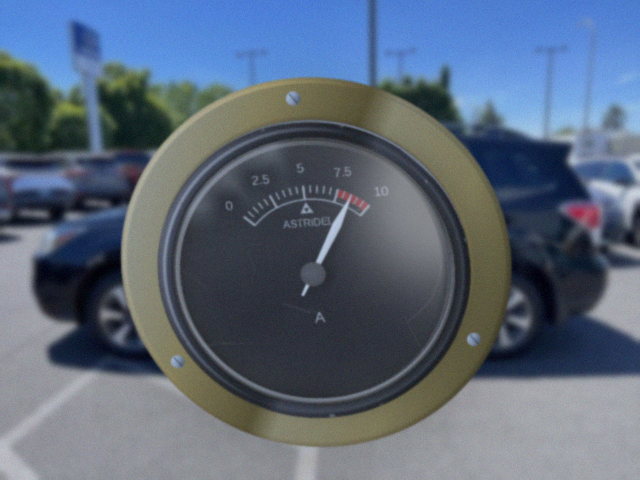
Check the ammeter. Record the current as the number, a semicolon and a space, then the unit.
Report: 8.5; A
